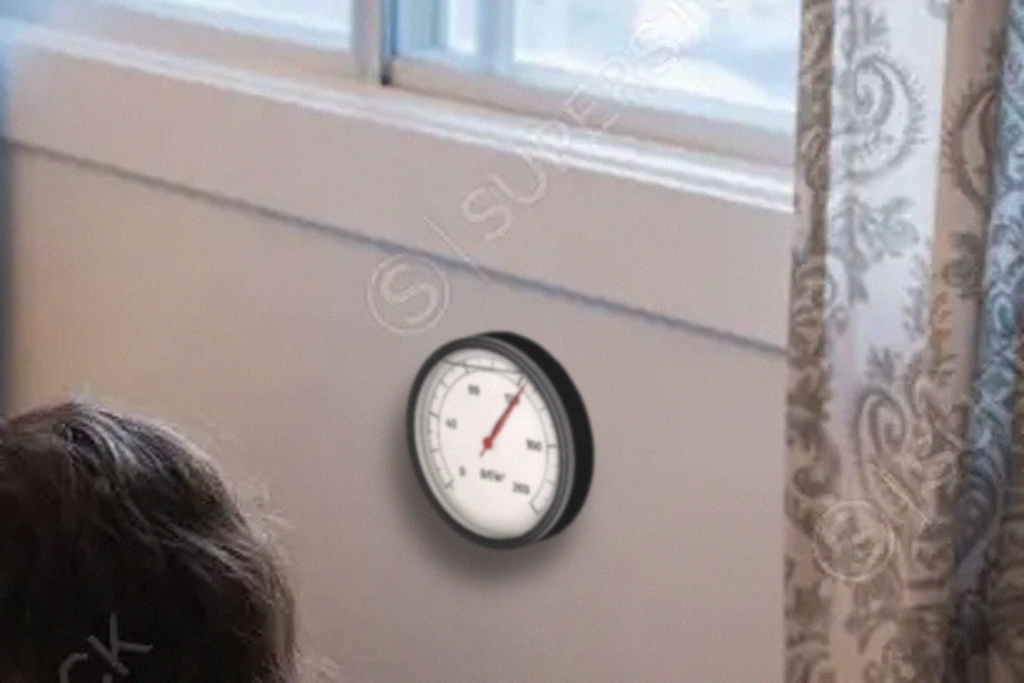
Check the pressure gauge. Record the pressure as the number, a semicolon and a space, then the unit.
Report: 125; psi
